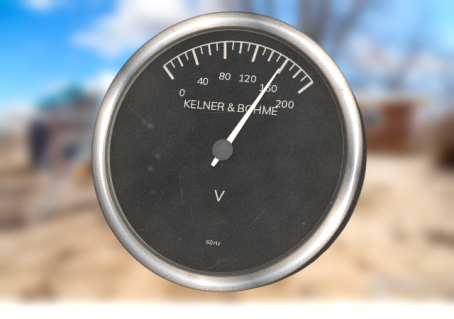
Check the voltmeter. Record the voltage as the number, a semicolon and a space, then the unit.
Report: 160; V
